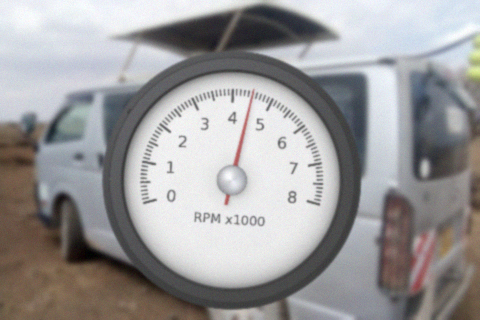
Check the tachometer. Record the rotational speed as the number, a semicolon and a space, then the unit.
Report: 4500; rpm
